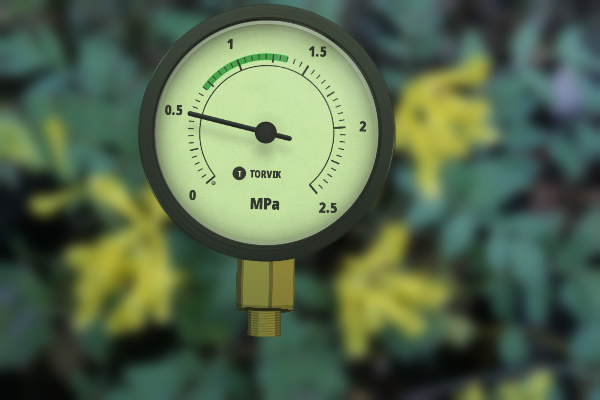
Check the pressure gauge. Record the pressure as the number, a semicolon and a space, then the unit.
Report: 0.5; MPa
